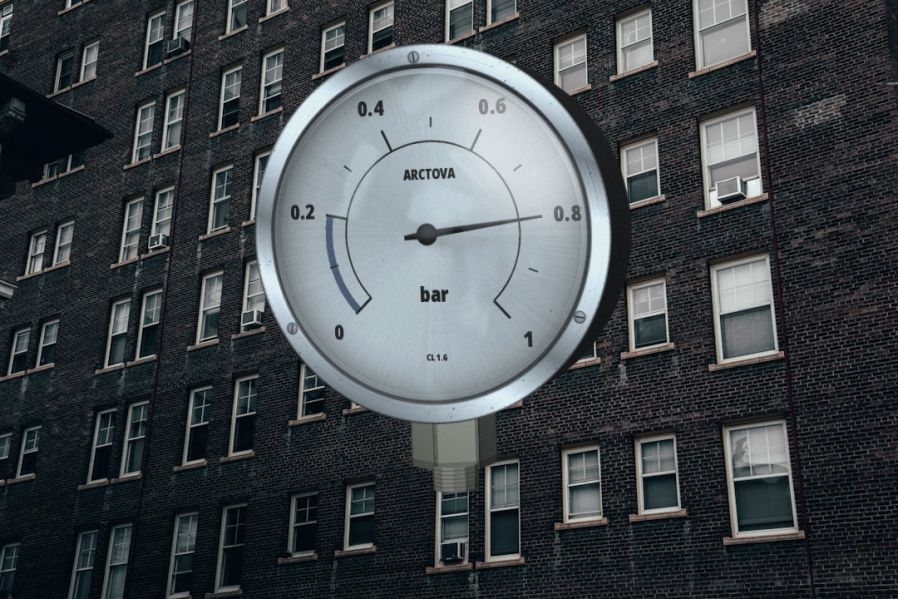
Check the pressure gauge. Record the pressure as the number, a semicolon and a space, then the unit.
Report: 0.8; bar
